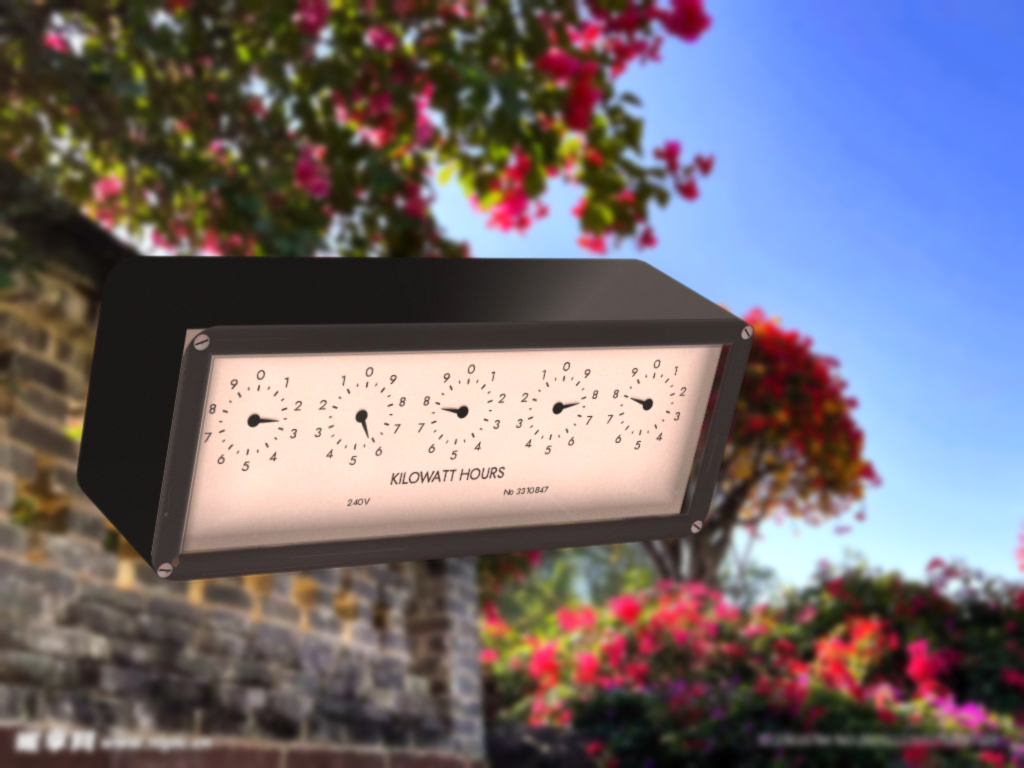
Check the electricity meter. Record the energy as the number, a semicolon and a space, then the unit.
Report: 25778; kWh
